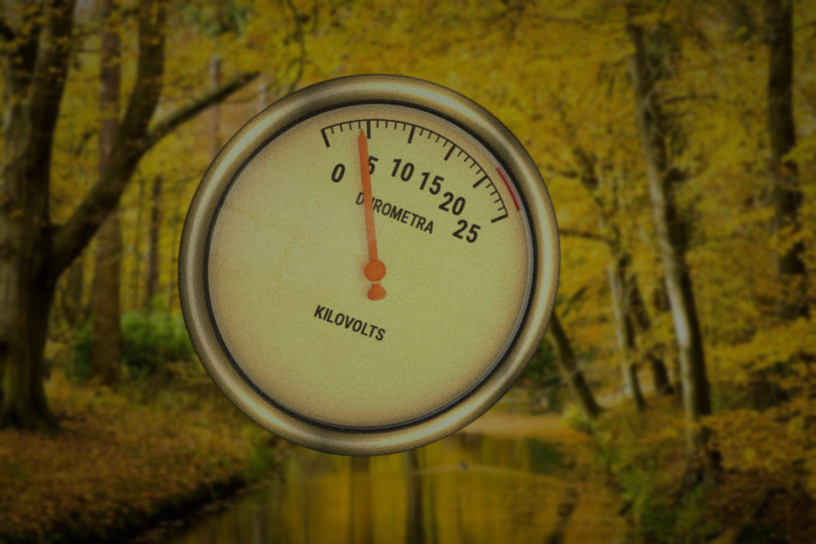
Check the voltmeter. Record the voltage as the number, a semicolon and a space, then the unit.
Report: 4; kV
